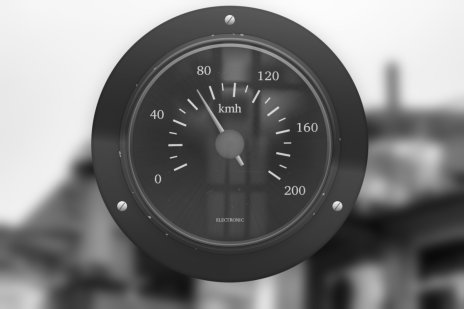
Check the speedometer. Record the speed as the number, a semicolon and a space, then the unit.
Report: 70; km/h
